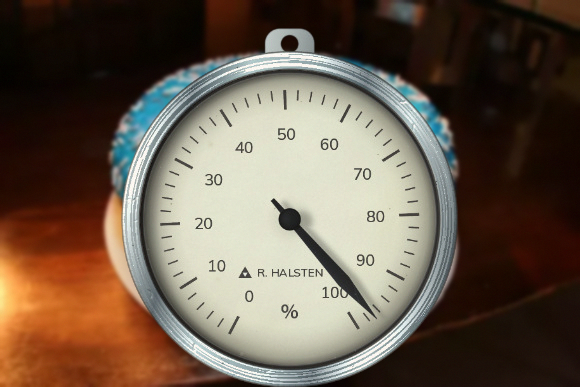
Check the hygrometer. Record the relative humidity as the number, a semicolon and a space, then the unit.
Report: 97; %
